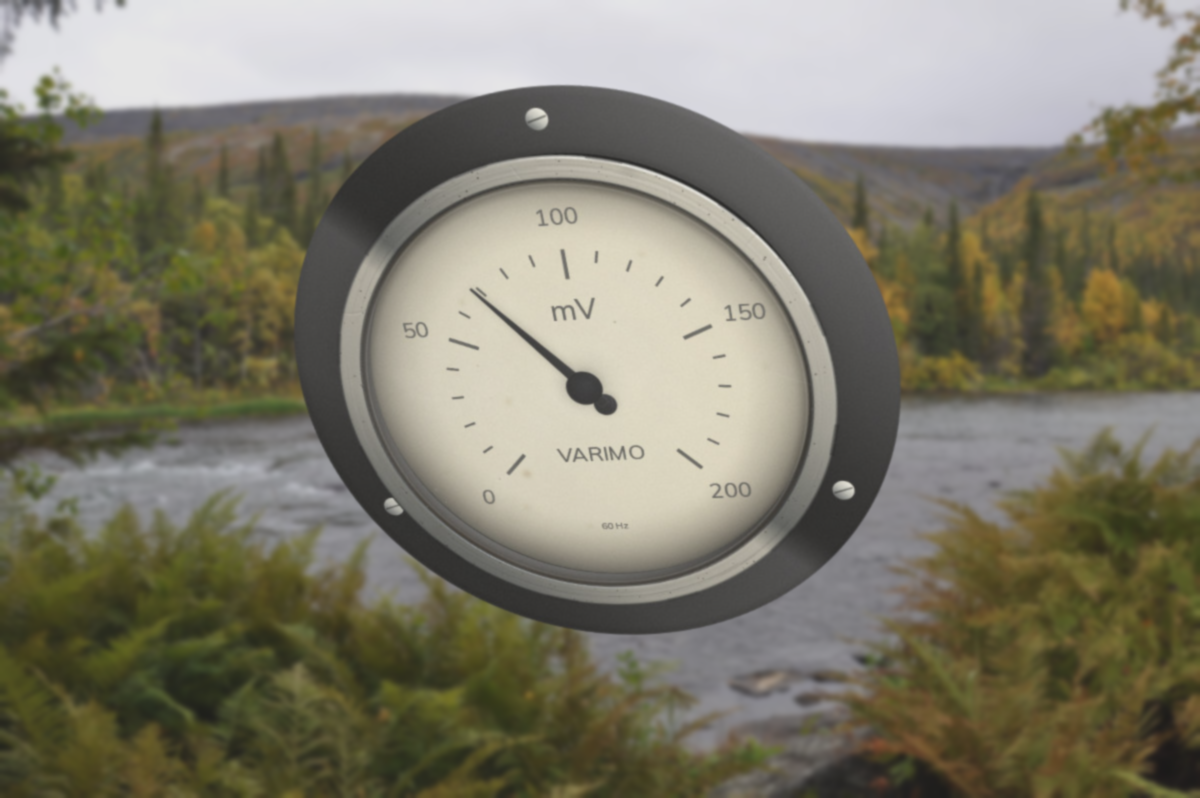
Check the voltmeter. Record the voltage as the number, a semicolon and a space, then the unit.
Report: 70; mV
